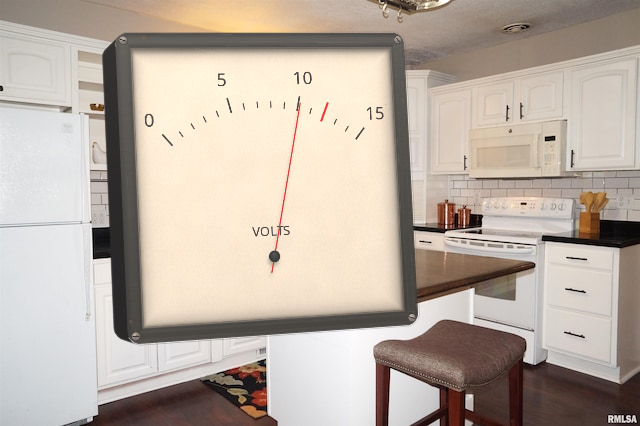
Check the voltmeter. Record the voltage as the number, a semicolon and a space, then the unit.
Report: 10; V
